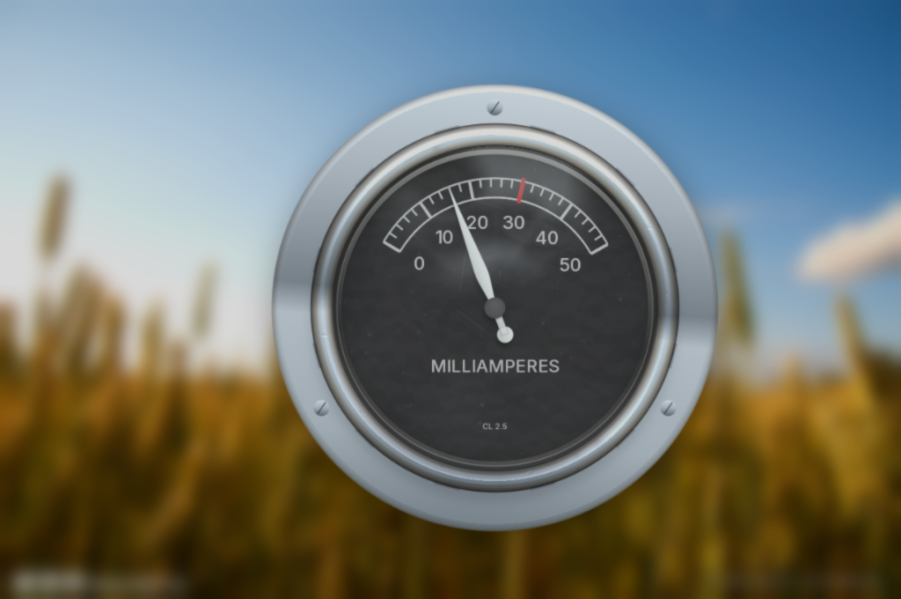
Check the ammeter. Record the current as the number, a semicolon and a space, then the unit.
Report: 16; mA
